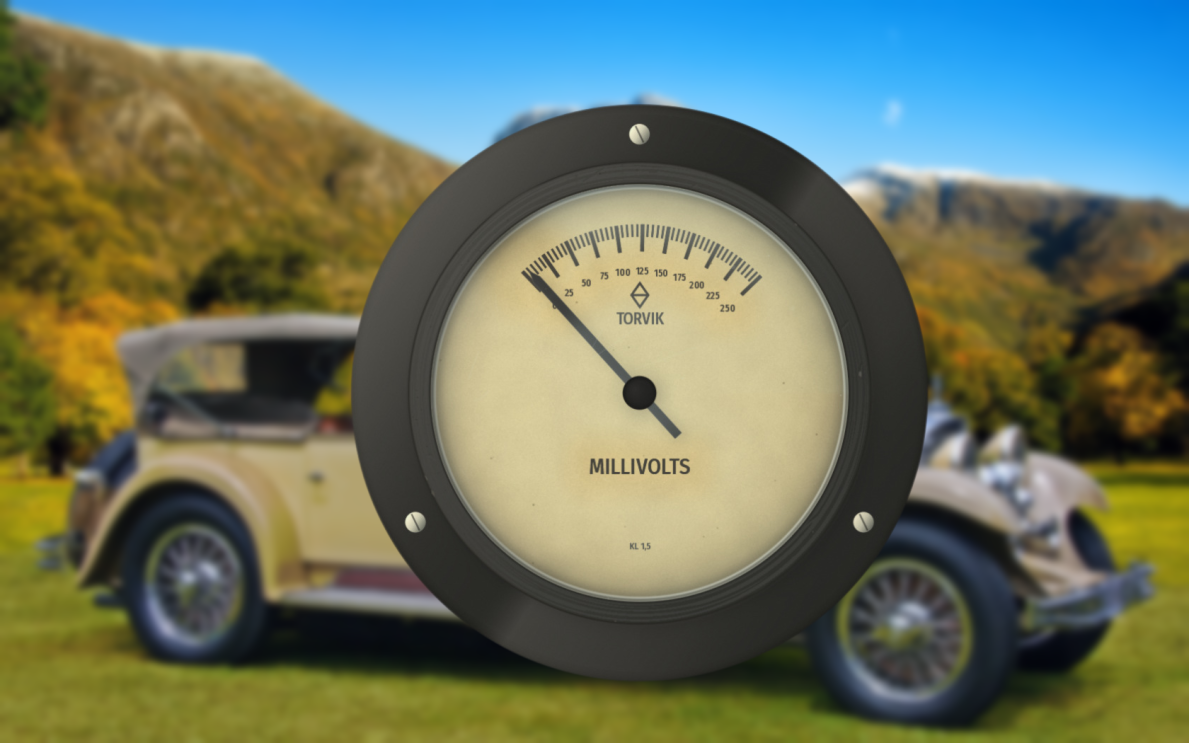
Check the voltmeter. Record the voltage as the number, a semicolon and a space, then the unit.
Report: 5; mV
